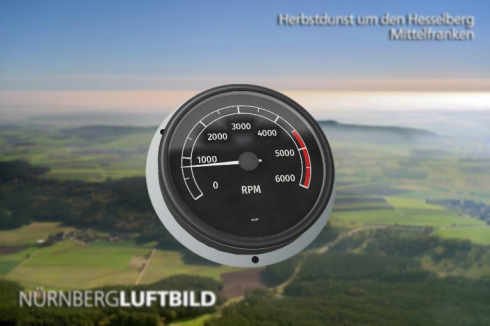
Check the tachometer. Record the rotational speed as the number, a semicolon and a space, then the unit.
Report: 750; rpm
